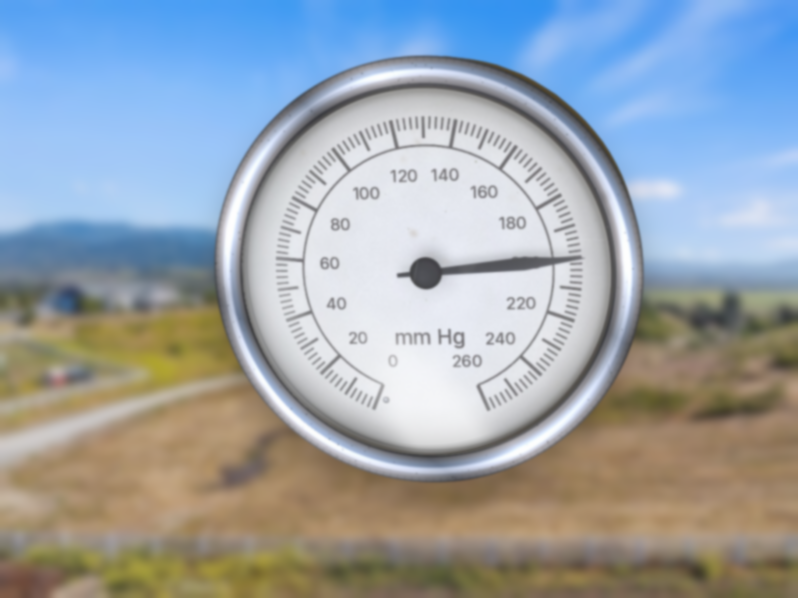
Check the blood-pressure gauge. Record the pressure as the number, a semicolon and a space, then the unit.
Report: 200; mmHg
